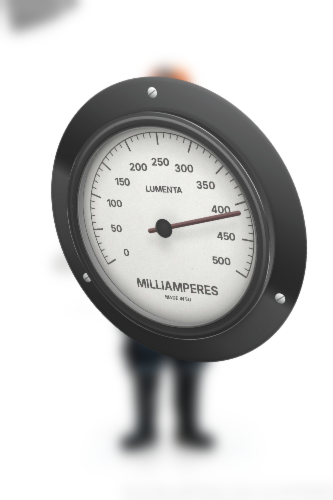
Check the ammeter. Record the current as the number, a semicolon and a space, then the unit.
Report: 410; mA
